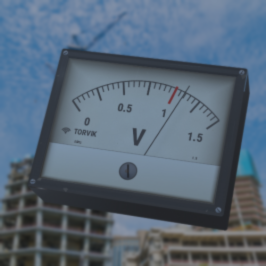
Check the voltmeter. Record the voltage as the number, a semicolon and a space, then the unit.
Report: 1.1; V
